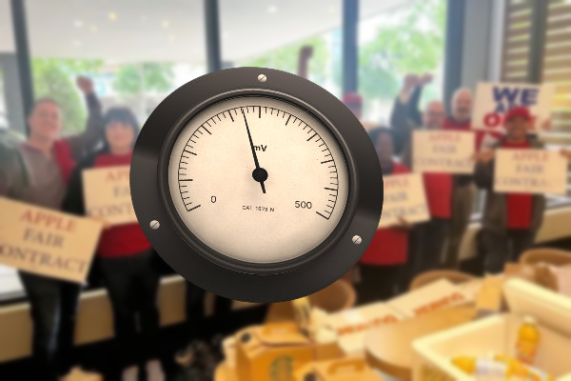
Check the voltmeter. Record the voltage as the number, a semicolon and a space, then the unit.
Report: 220; mV
